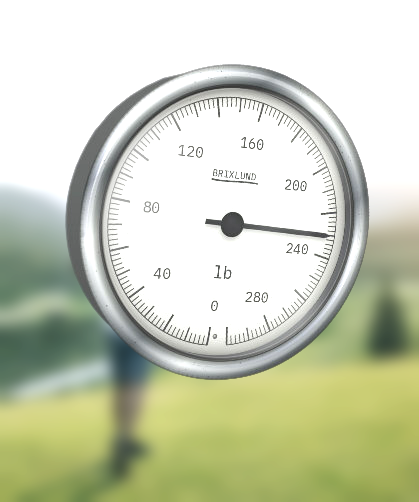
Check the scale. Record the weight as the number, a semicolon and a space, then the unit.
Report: 230; lb
